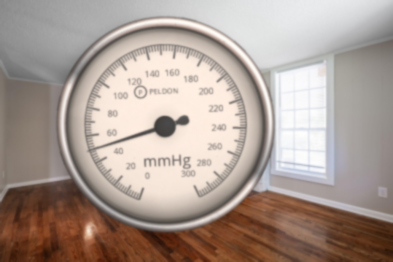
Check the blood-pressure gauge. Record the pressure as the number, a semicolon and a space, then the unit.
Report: 50; mmHg
